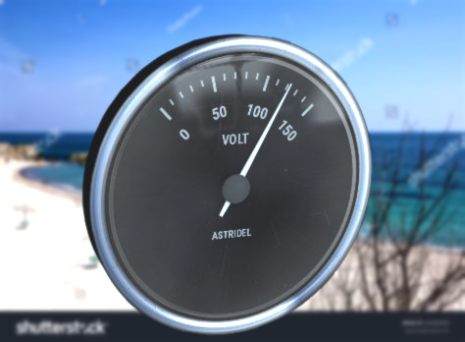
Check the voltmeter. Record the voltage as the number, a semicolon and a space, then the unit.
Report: 120; V
